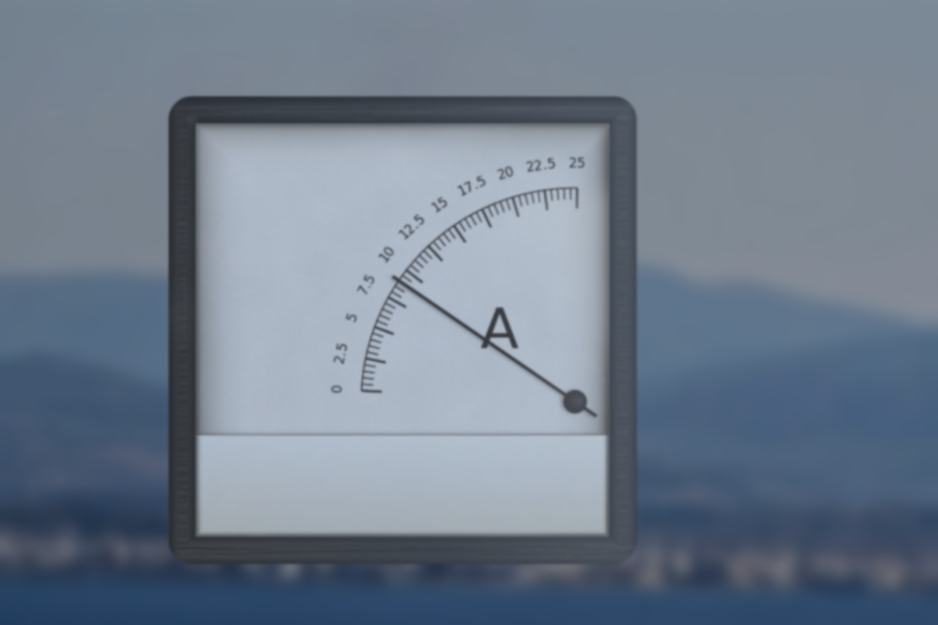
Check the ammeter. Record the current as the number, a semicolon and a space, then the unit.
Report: 9; A
